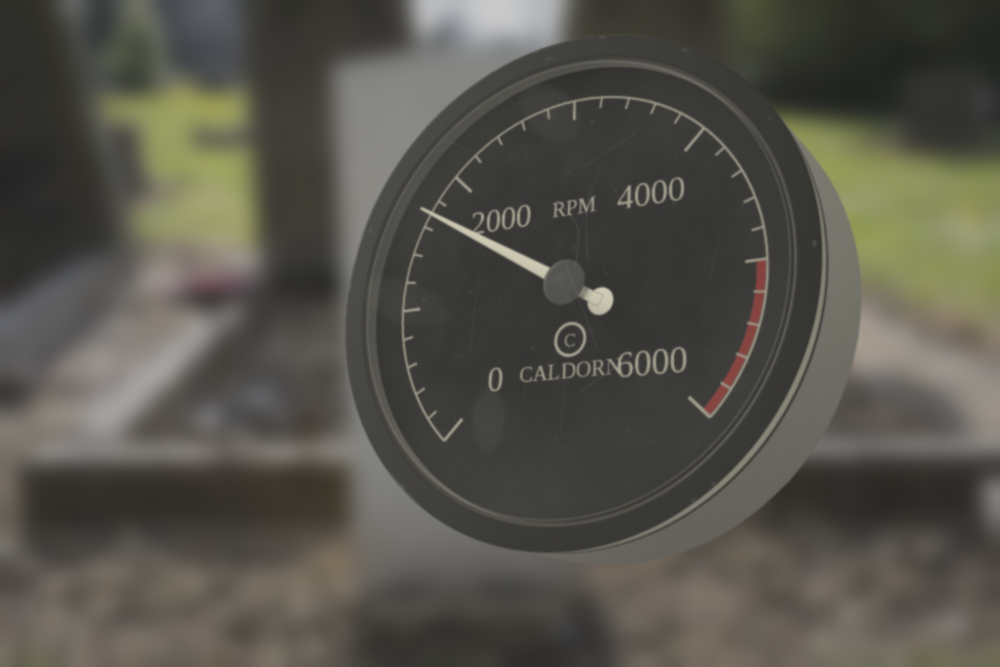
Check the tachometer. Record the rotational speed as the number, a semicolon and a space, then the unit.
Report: 1700; rpm
